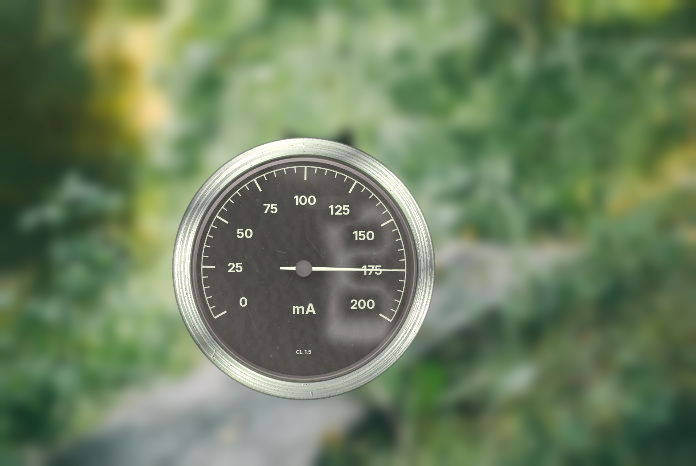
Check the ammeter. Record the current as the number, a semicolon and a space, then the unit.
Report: 175; mA
